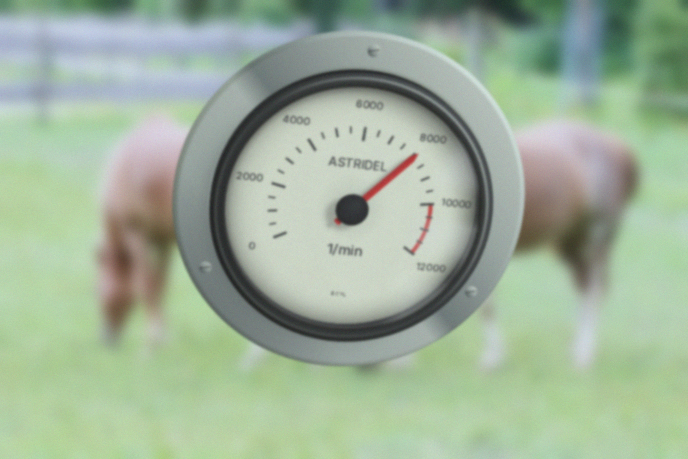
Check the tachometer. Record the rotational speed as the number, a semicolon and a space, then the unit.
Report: 8000; rpm
